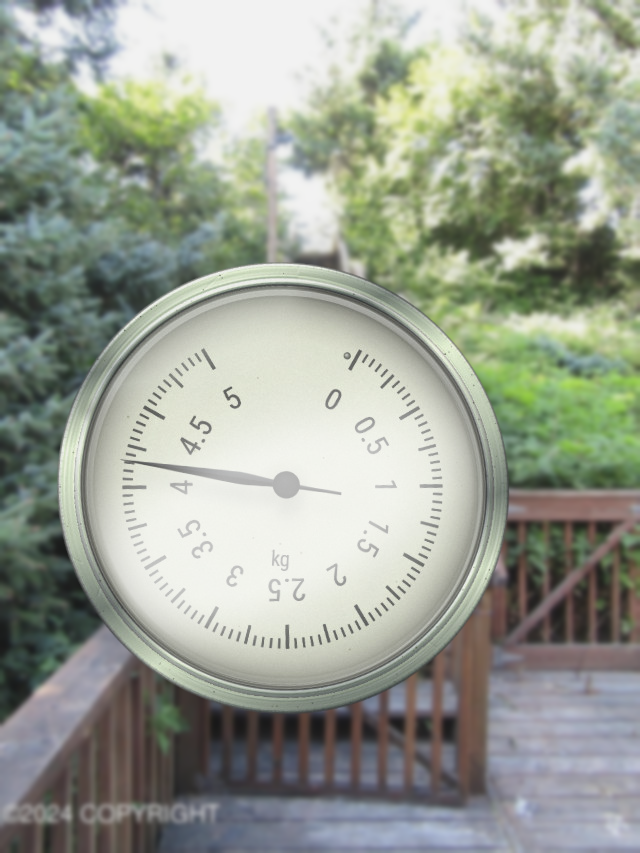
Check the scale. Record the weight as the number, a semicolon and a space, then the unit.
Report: 4.15; kg
